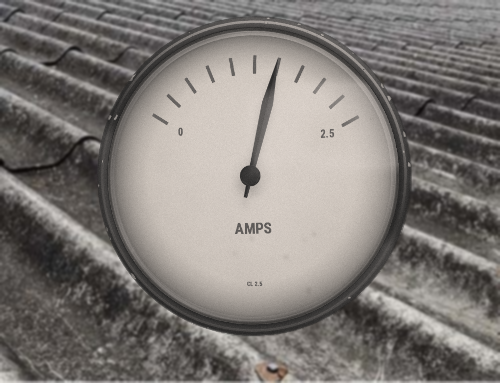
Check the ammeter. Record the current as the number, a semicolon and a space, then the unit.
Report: 1.5; A
